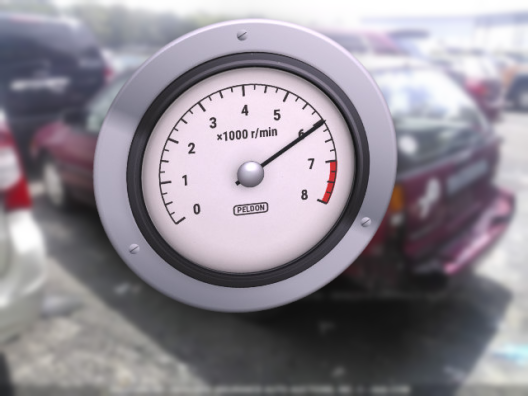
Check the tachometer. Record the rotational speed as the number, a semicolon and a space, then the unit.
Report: 6000; rpm
